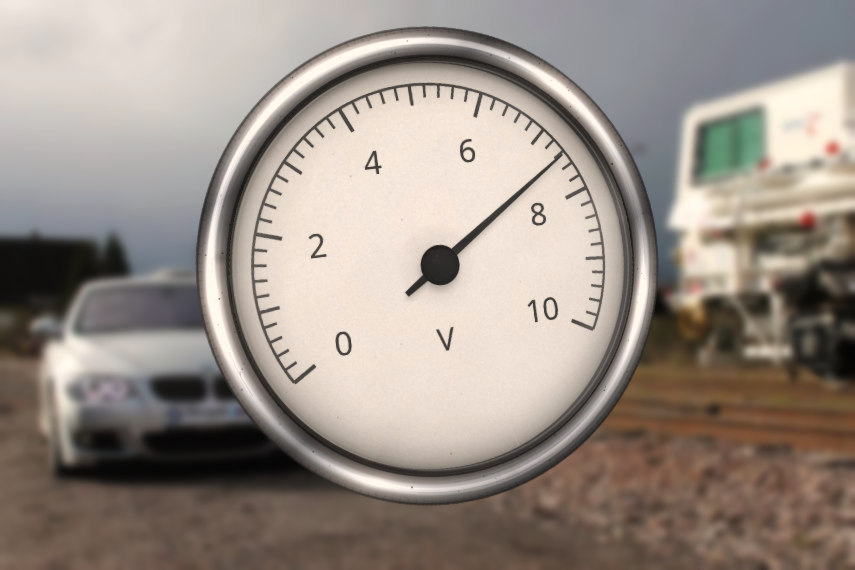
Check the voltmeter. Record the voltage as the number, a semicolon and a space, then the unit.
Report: 7.4; V
